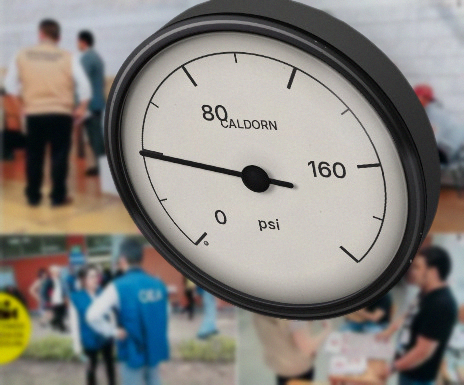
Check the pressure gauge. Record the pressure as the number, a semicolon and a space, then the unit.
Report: 40; psi
